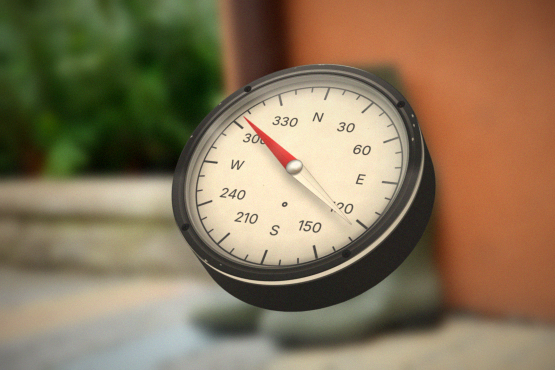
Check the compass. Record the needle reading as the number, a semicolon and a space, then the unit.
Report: 305; °
